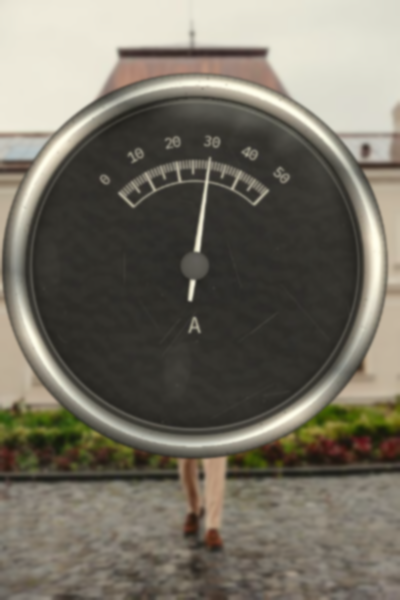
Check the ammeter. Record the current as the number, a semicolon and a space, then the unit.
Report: 30; A
